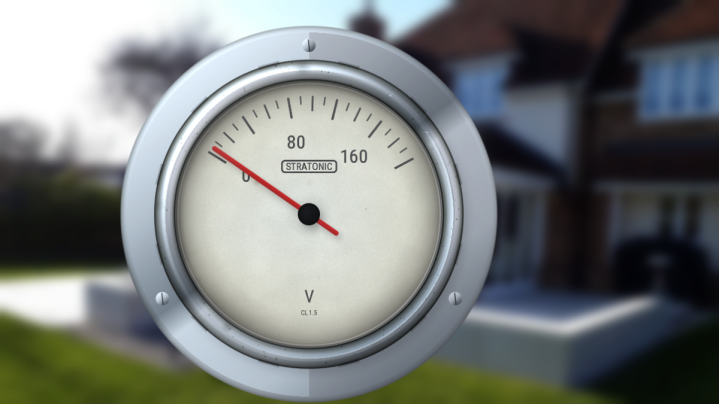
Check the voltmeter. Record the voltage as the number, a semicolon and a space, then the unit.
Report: 5; V
